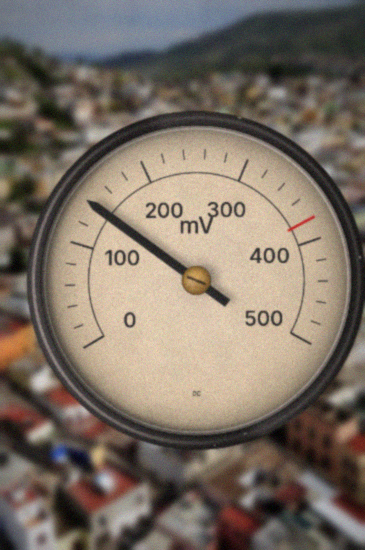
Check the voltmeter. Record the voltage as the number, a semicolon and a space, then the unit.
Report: 140; mV
